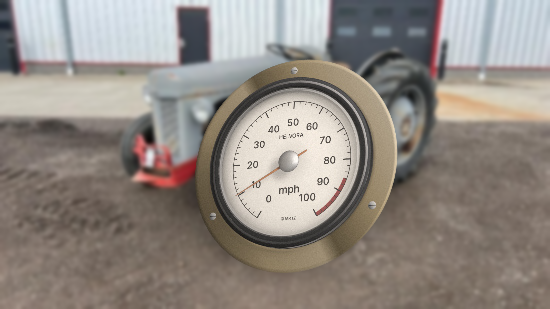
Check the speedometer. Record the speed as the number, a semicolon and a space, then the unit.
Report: 10; mph
